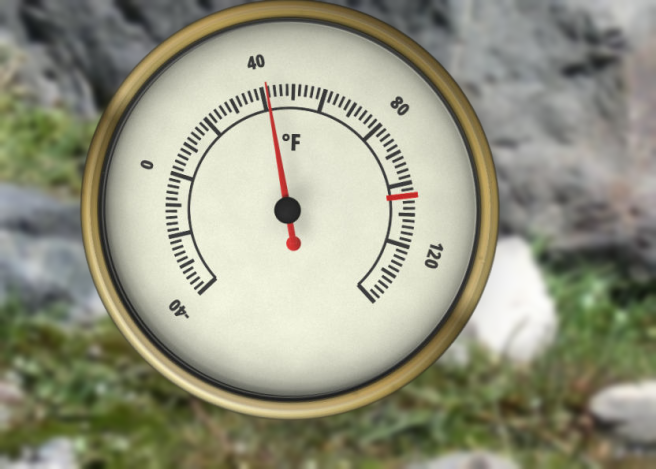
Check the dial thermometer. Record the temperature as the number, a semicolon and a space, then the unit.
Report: 42; °F
